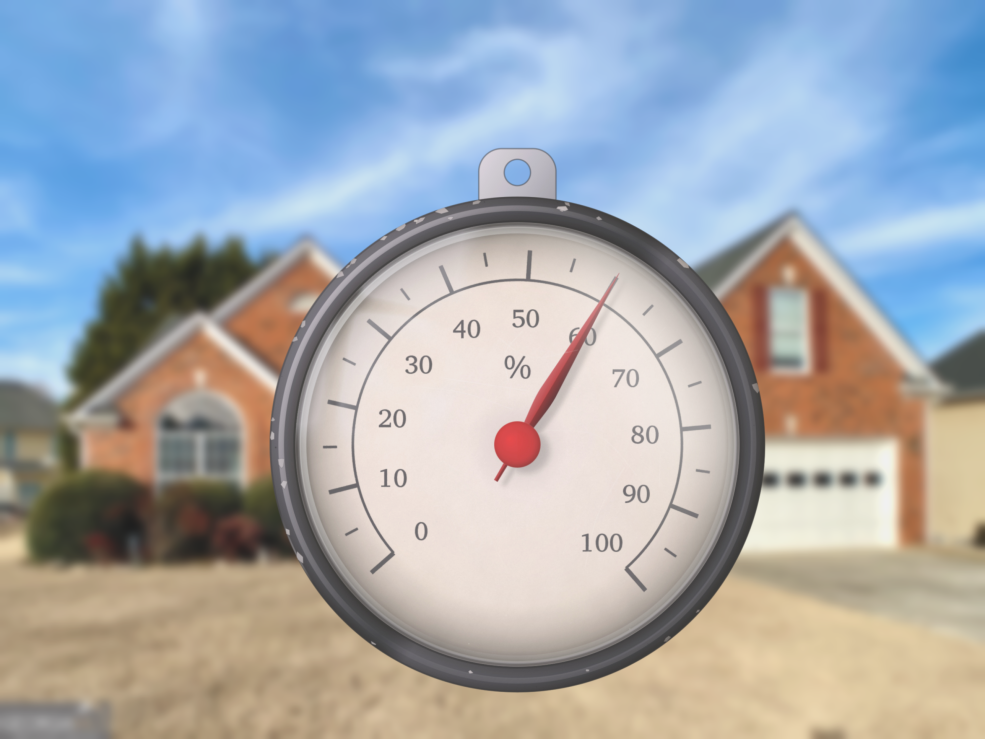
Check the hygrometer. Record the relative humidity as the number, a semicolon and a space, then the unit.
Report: 60; %
